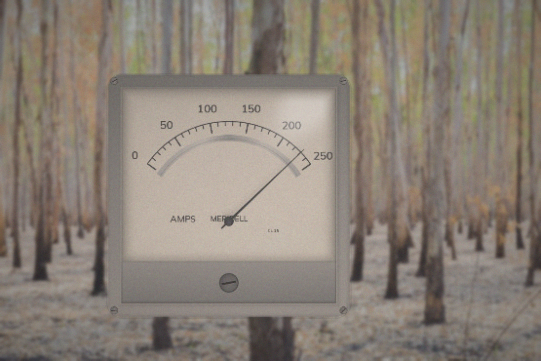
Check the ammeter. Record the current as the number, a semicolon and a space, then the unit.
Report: 230; A
